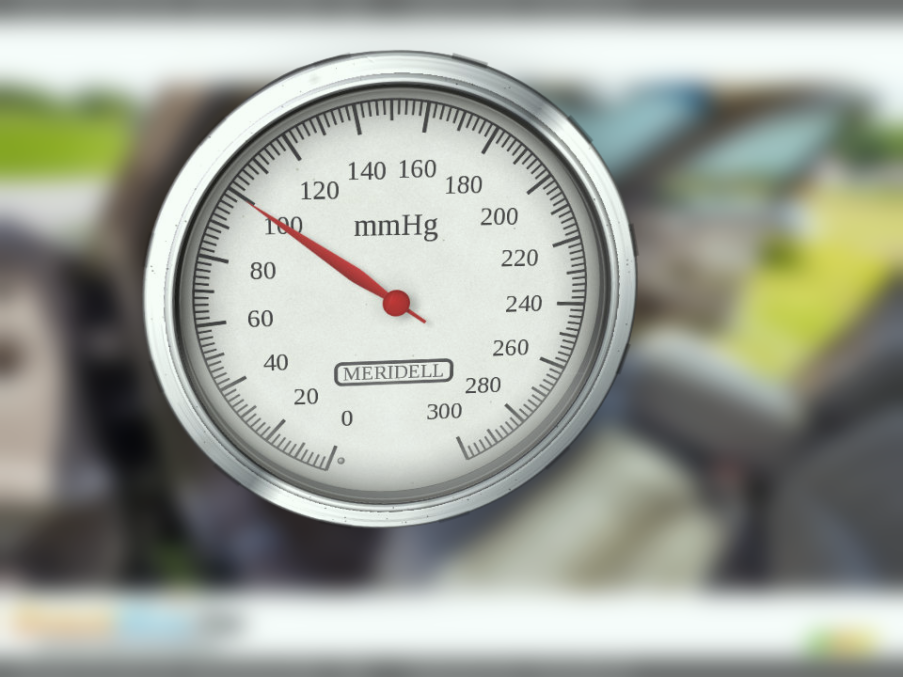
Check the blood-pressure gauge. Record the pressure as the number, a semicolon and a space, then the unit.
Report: 100; mmHg
